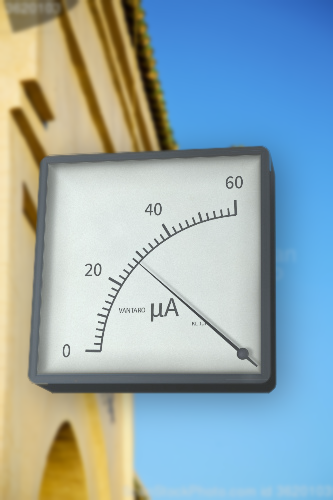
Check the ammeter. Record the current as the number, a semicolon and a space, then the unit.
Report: 28; µA
